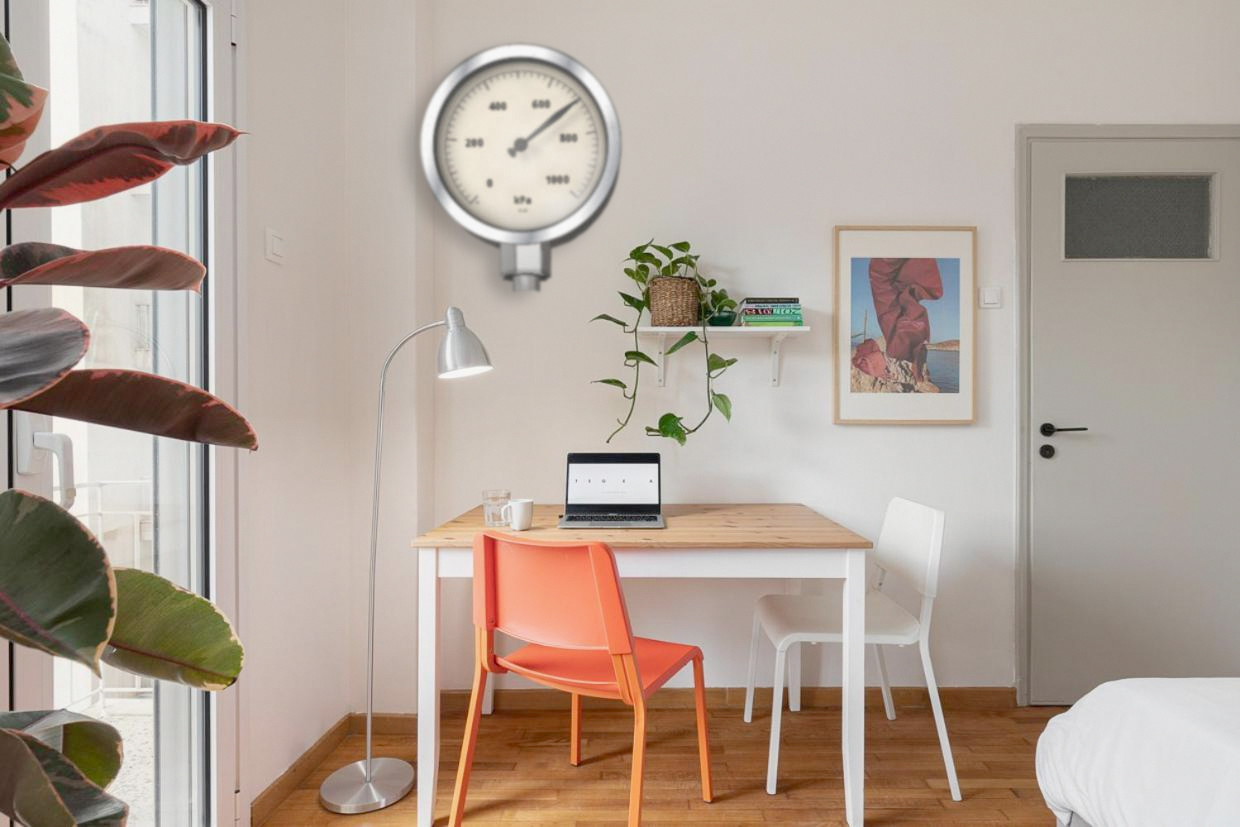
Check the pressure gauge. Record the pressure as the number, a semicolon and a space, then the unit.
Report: 700; kPa
